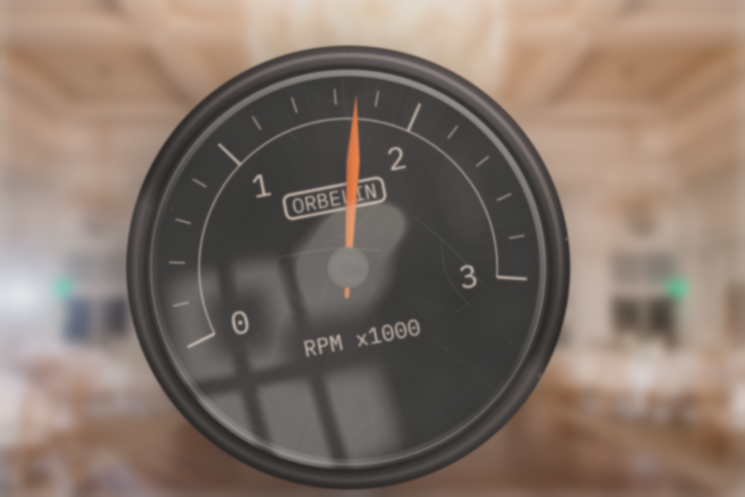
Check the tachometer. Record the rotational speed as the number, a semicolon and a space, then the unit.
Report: 1700; rpm
